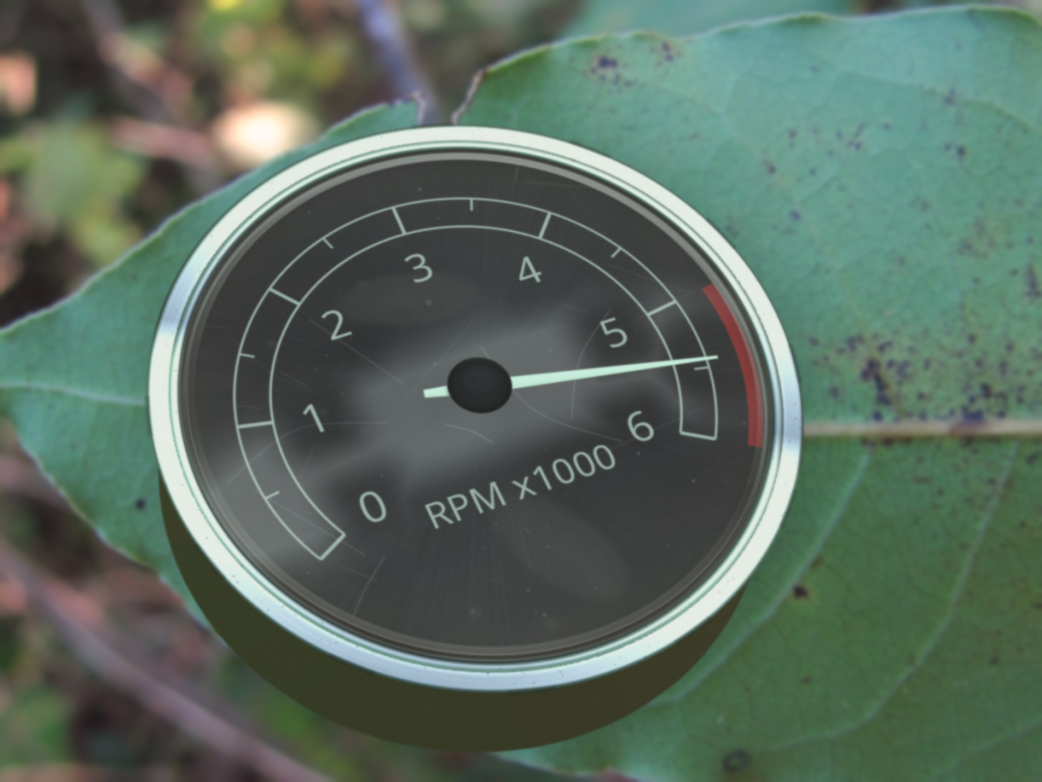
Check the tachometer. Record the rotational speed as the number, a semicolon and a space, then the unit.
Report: 5500; rpm
